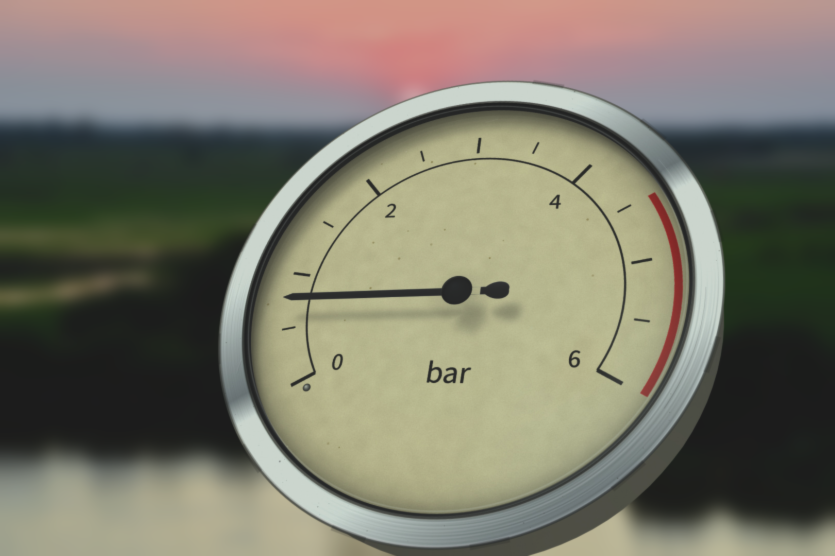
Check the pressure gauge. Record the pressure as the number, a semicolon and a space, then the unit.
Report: 0.75; bar
